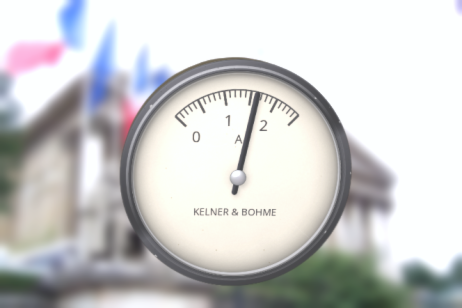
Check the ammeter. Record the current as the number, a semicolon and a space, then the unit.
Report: 1.6; A
